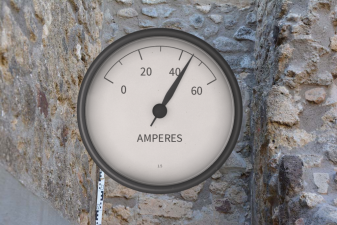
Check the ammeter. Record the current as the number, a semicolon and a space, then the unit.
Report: 45; A
